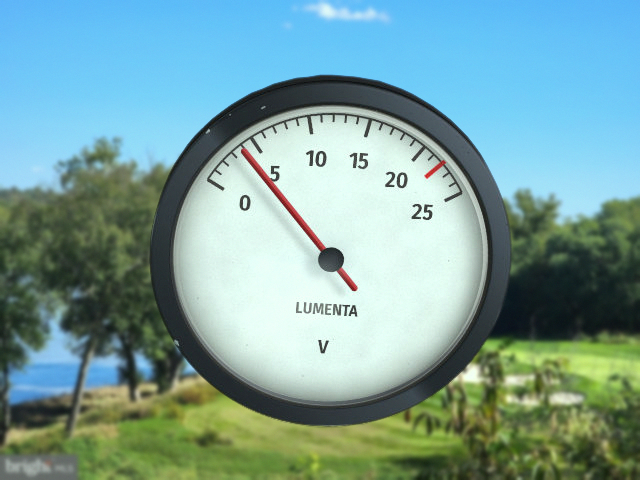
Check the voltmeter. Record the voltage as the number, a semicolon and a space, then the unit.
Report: 4; V
